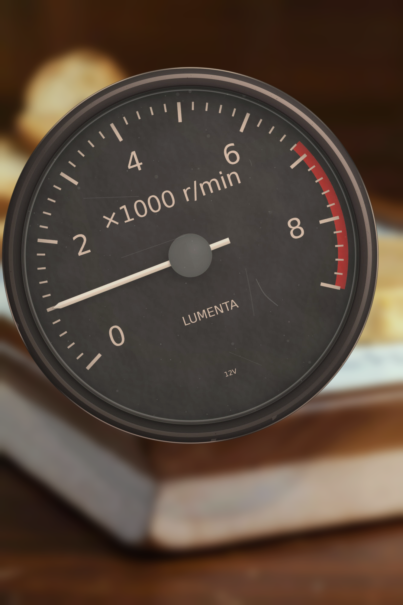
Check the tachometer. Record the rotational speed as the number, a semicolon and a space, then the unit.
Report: 1000; rpm
